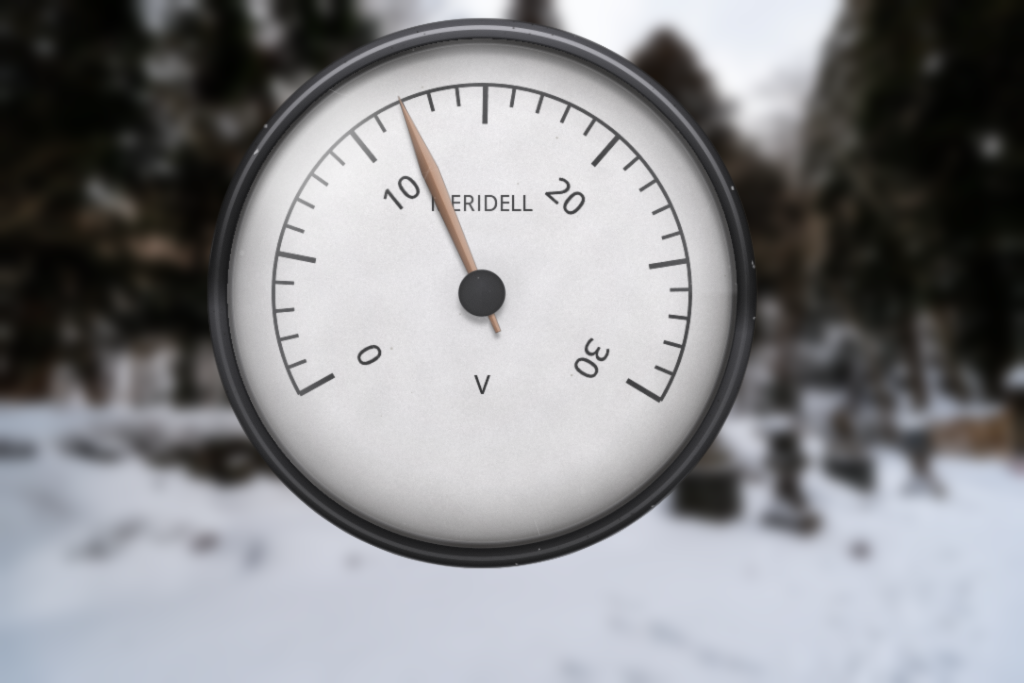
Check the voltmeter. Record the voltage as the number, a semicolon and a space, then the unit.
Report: 12; V
